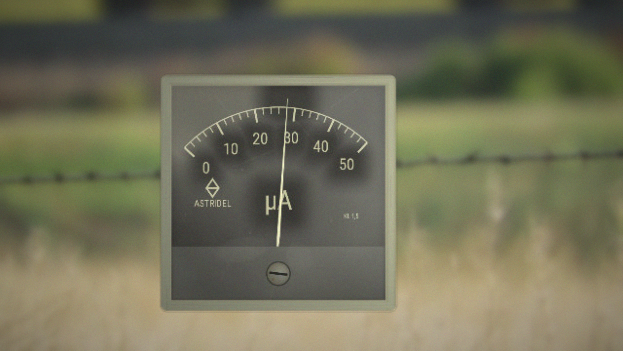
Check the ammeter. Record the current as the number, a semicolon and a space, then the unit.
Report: 28; µA
